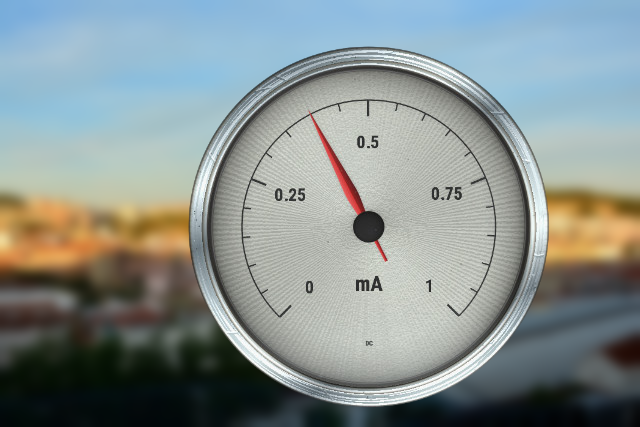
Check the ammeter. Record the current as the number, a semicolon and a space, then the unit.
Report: 0.4; mA
